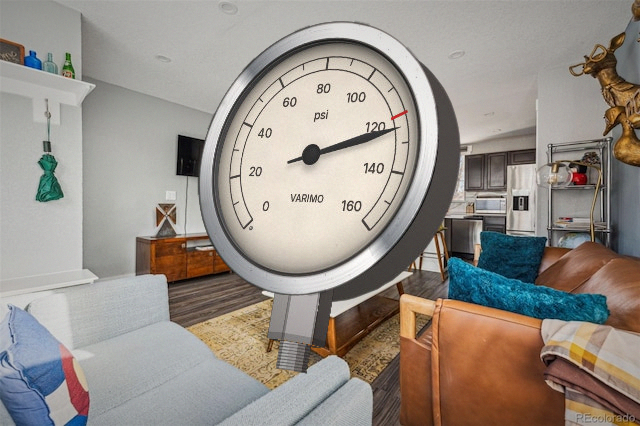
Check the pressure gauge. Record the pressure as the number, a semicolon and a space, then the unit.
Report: 125; psi
